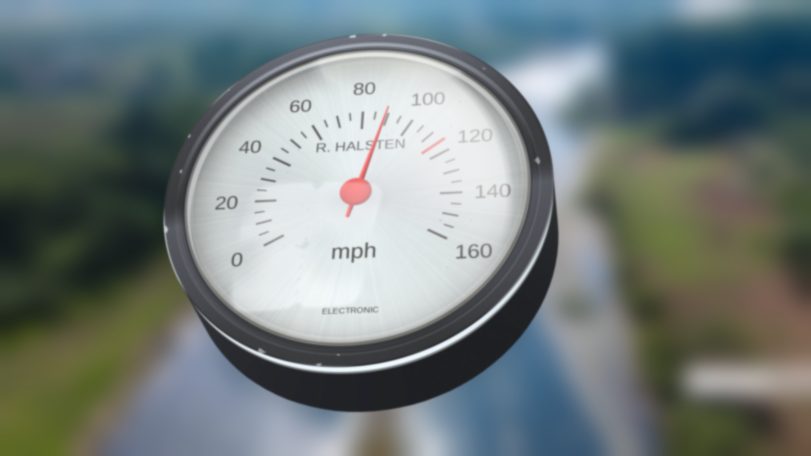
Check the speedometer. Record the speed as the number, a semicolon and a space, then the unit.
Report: 90; mph
